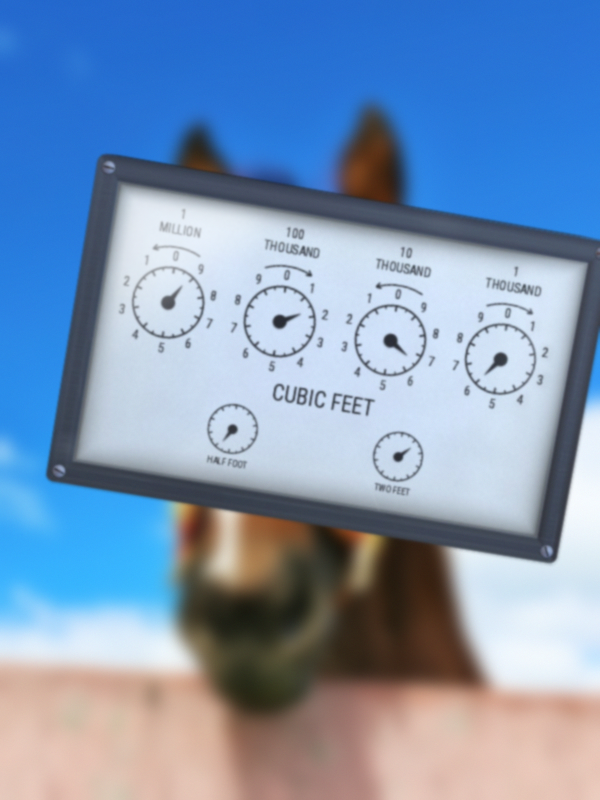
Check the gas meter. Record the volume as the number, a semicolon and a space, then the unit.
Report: 916600; ft³
